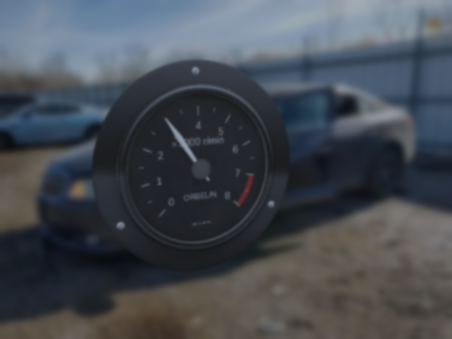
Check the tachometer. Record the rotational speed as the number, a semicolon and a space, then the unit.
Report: 3000; rpm
